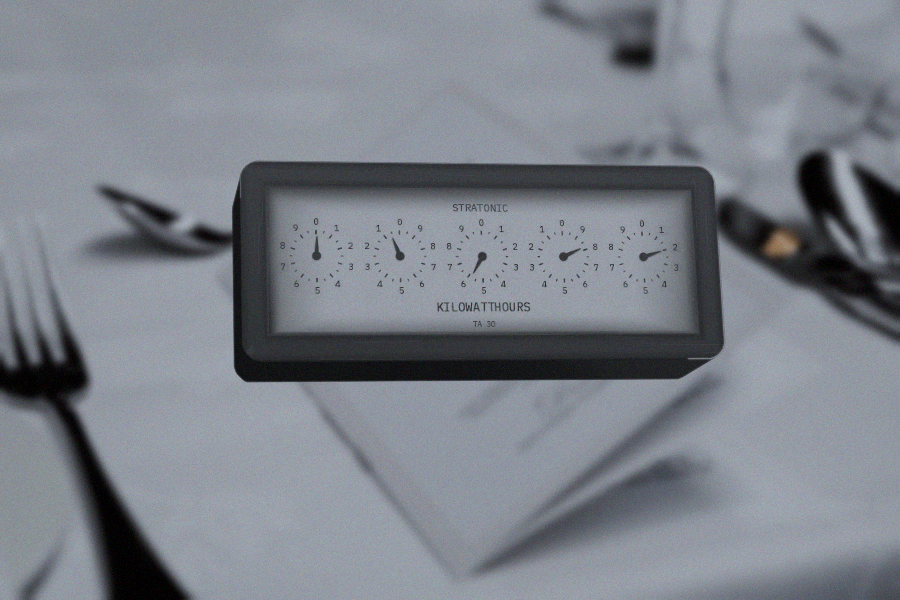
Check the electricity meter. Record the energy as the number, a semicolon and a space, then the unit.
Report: 582; kWh
